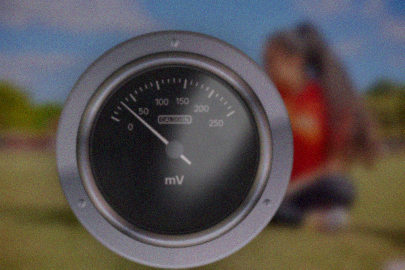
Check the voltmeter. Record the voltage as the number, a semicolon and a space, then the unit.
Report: 30; mV
